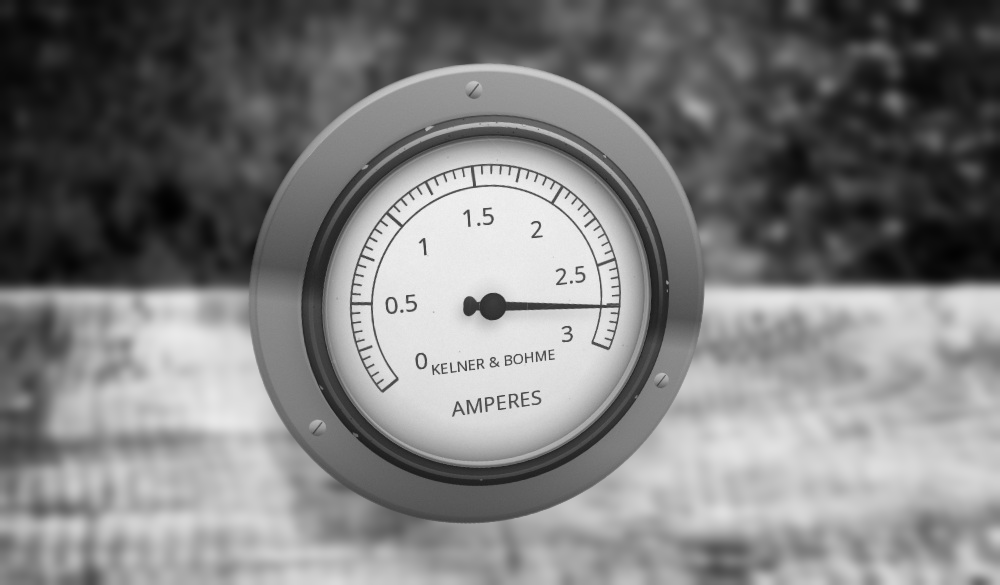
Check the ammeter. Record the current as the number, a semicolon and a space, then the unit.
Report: 2.75; A
